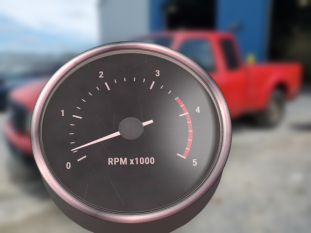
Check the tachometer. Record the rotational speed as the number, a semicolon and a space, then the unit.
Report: 200; rpm
